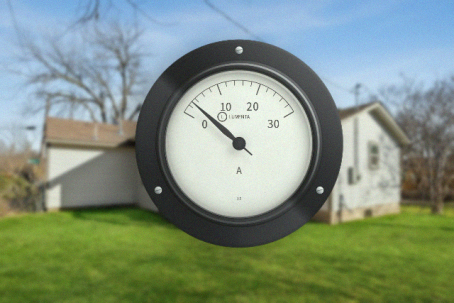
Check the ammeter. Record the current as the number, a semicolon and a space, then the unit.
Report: 3; A
